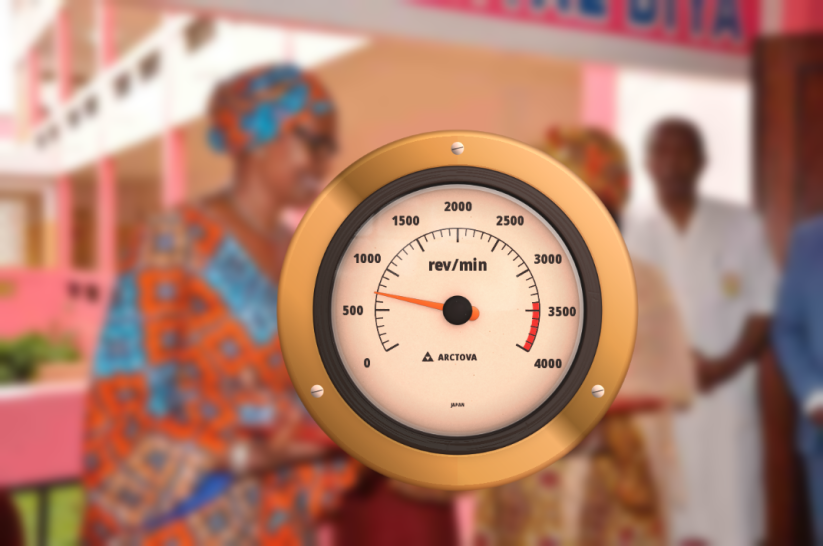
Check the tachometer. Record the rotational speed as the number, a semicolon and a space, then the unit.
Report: 700; rpm
